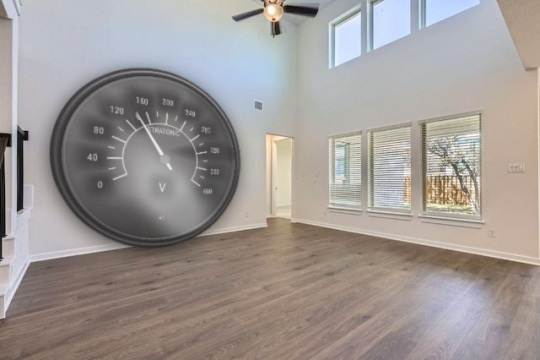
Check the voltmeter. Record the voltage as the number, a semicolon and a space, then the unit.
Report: 140; V
